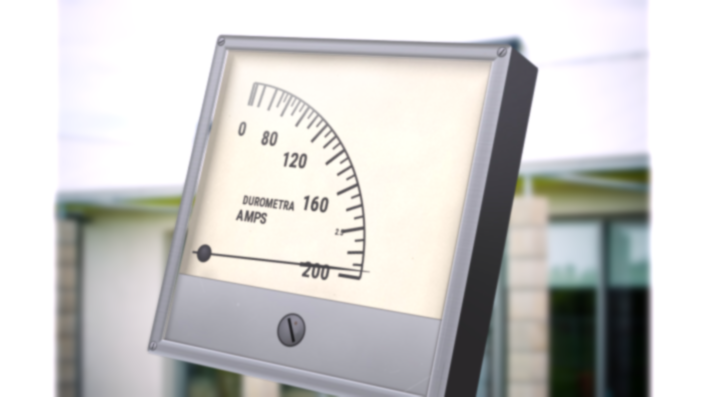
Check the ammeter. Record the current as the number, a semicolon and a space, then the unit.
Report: 197.5; A
